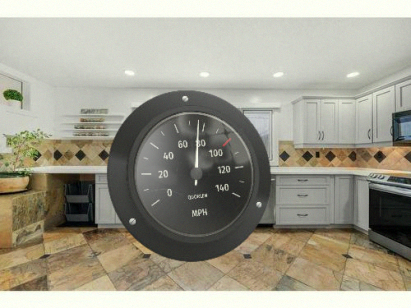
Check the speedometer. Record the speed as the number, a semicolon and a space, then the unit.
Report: 75; mph
